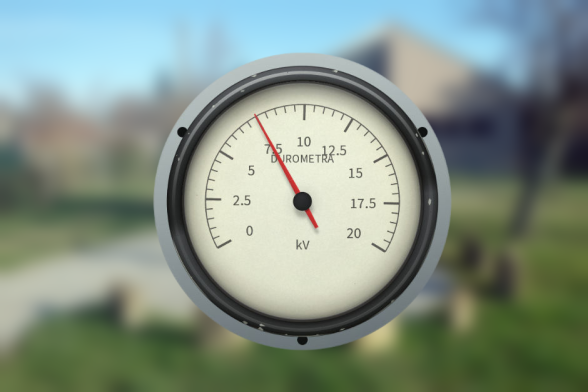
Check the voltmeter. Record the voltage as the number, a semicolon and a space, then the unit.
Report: 7.5; kV
